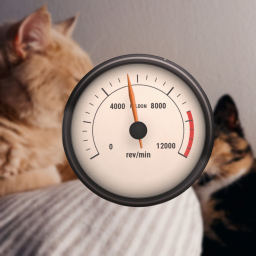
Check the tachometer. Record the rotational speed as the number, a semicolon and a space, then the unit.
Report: 5500; rpm
